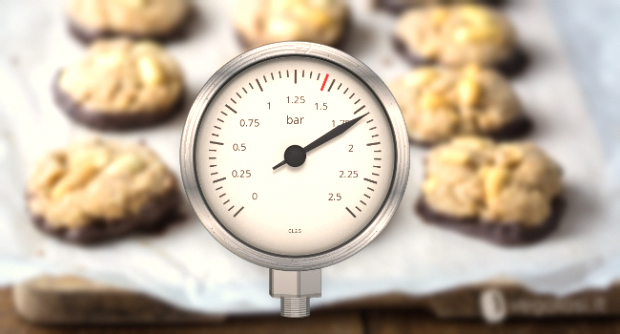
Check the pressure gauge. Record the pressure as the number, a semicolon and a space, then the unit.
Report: 1.8; bar
